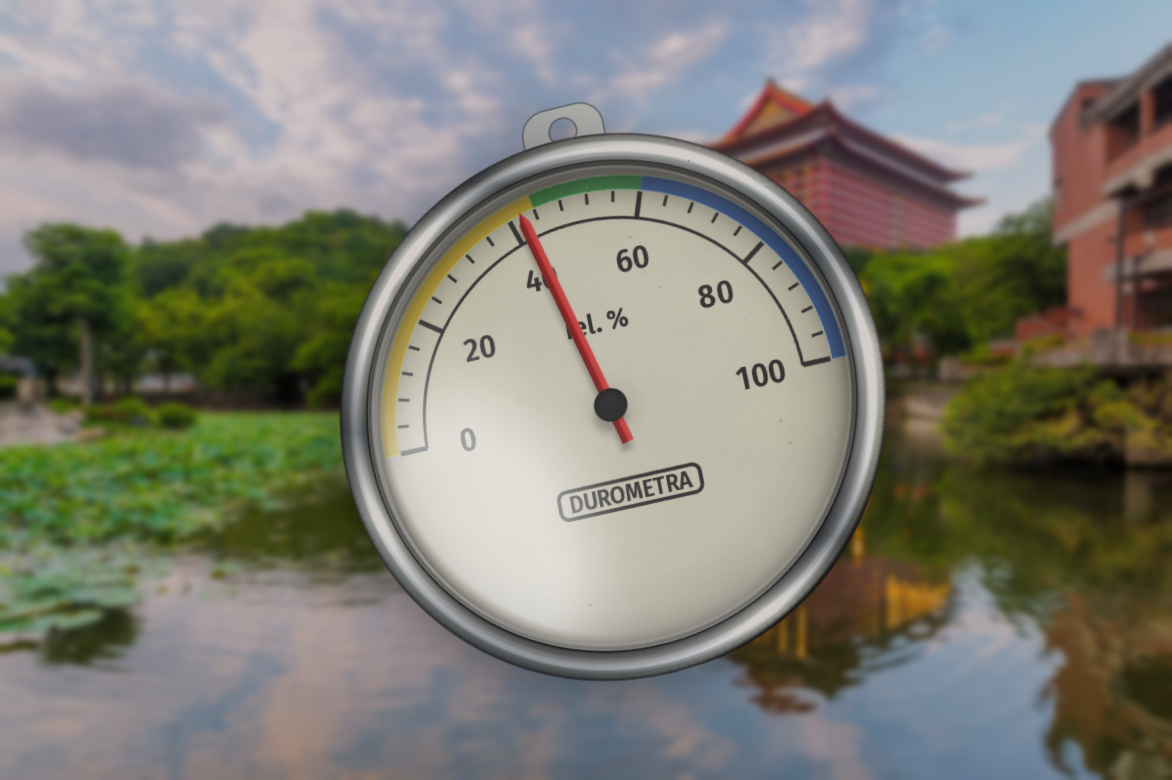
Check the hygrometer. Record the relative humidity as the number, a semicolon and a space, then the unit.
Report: 42; %
